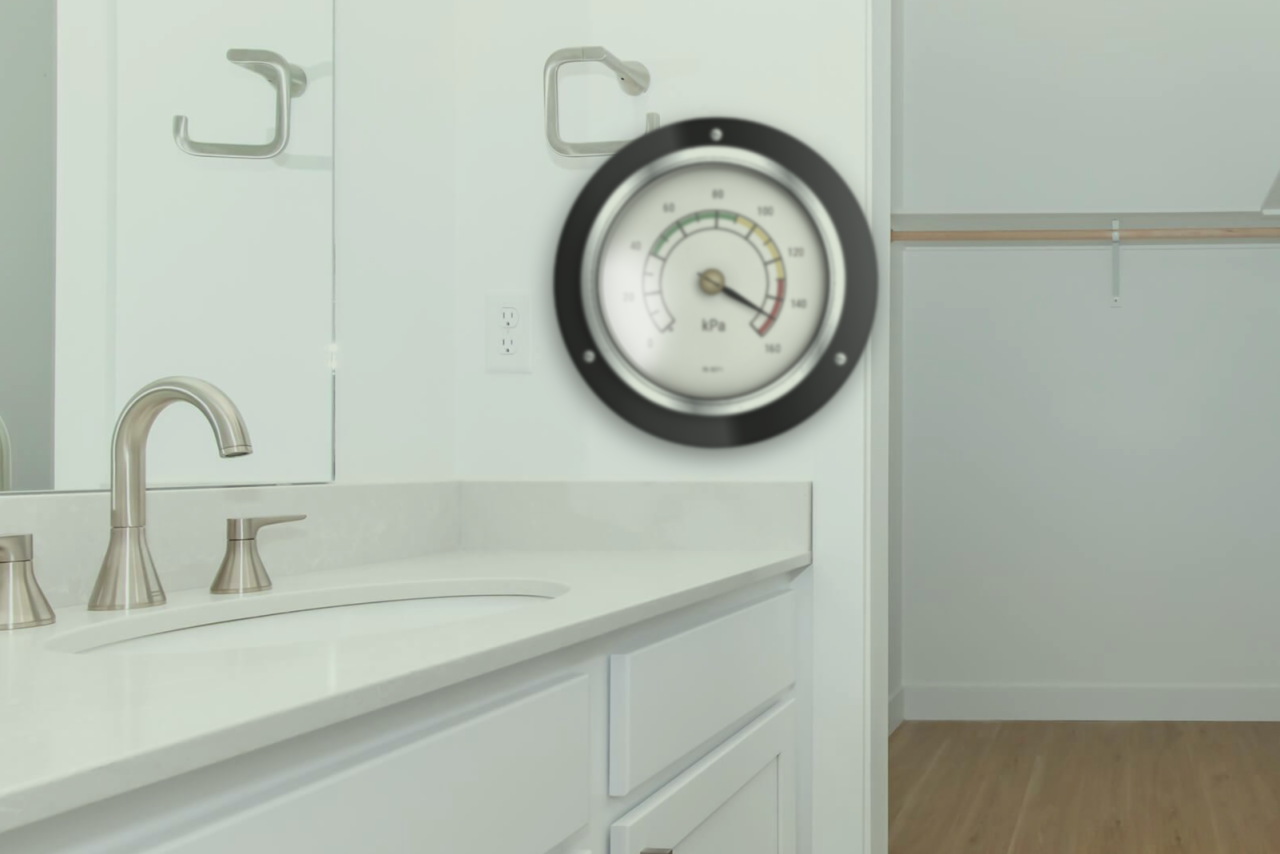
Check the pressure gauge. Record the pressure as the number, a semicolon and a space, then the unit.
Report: 150; kPa
